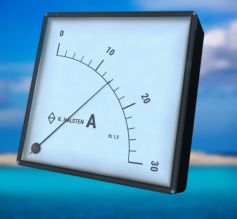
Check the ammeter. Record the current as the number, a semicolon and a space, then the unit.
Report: 14; A
